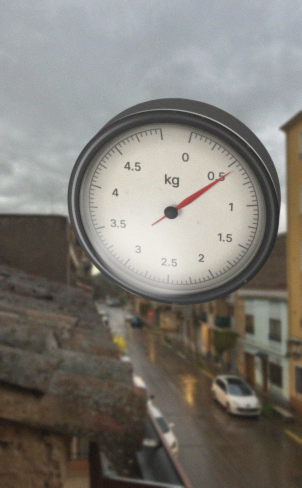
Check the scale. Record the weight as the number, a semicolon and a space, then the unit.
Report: 0.55; kg
